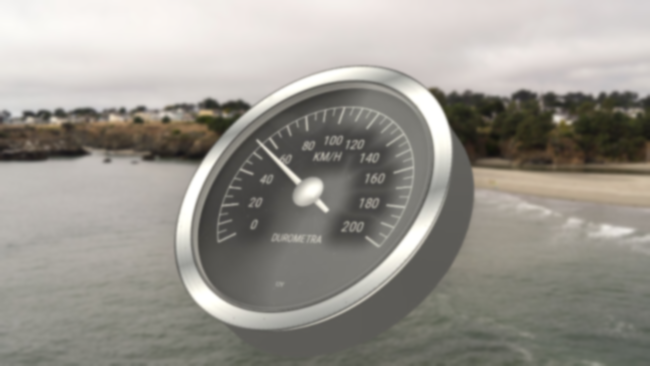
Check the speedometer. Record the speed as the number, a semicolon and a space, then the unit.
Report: 55; km/h
